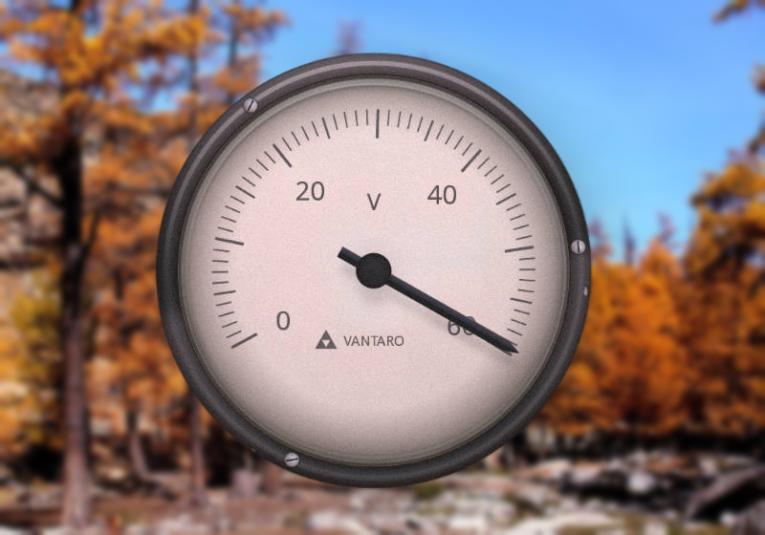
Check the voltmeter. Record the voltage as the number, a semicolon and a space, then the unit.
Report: 59.5; V
